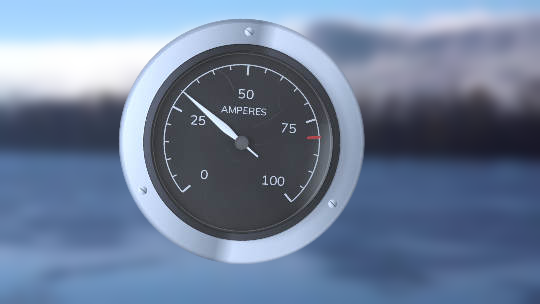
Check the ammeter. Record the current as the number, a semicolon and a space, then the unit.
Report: 30; A
